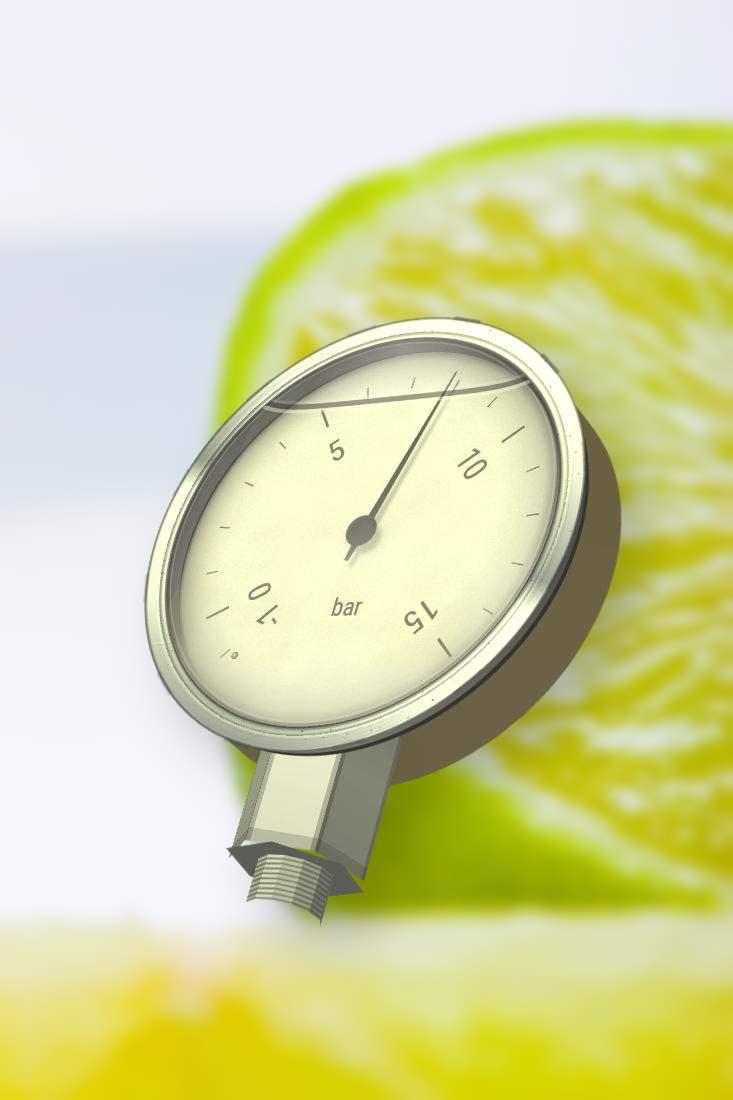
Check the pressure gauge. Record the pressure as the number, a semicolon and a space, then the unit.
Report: 8; bar
